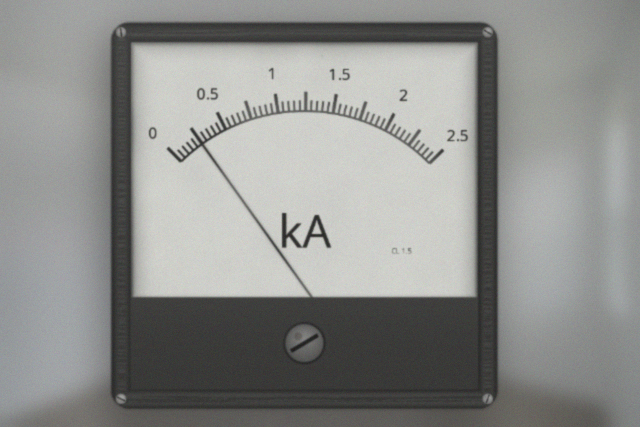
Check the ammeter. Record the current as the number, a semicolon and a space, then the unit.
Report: 0.25; kA
